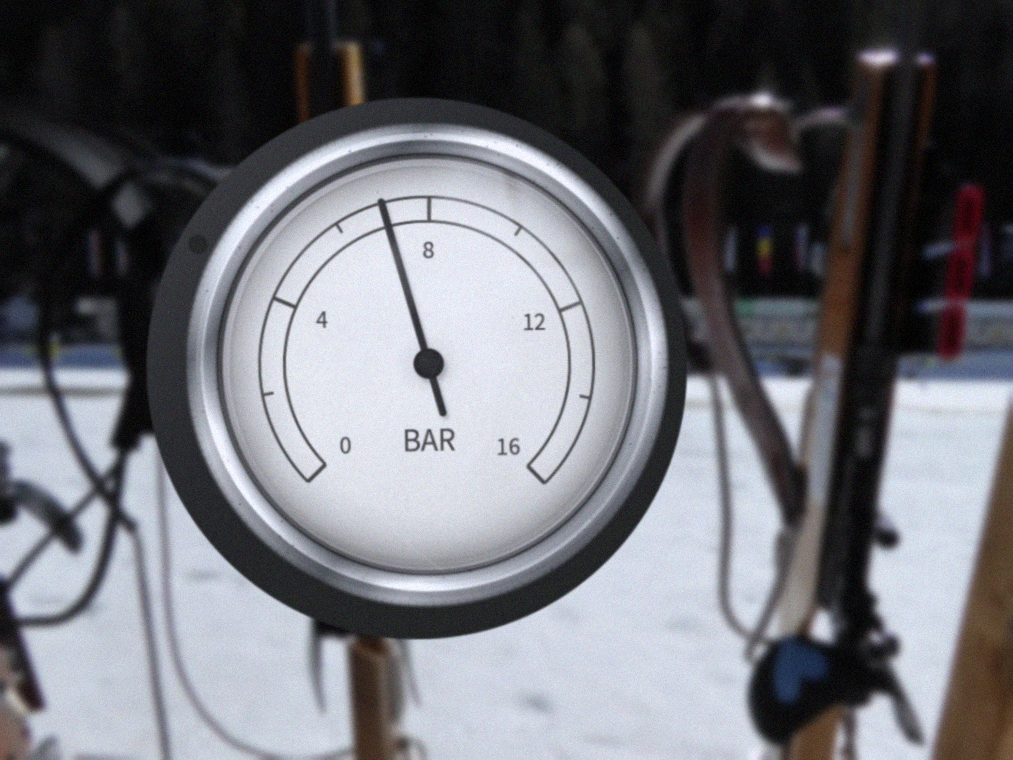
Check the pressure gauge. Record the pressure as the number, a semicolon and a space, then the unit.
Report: 7; bar
